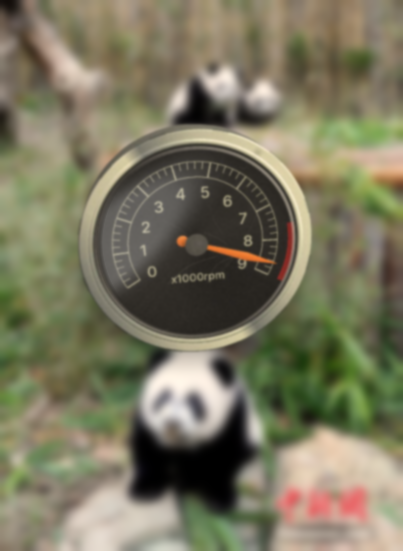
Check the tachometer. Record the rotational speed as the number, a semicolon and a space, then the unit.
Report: 8600; rpm
